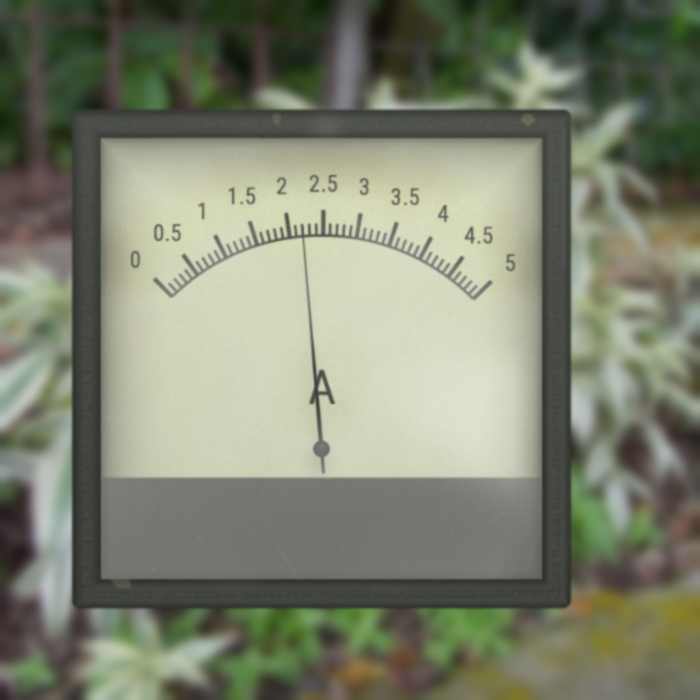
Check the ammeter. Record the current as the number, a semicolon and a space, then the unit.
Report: 2.2; A
